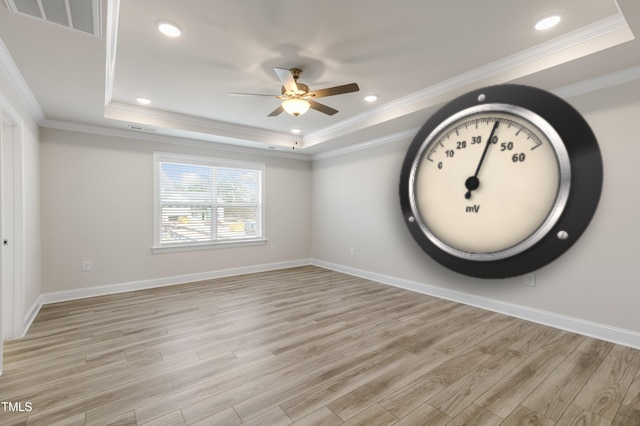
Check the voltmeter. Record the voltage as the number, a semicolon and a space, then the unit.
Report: 40; mV
